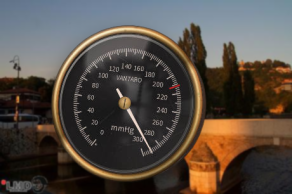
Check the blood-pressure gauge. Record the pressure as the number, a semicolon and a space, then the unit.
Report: 290; mmHg
